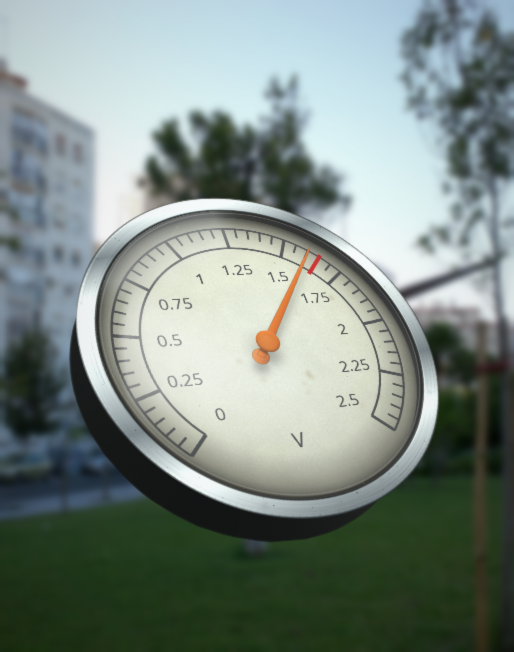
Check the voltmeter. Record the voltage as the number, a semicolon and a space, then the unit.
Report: 1.6; V
